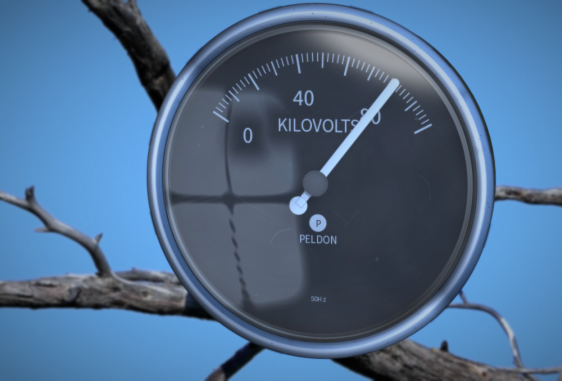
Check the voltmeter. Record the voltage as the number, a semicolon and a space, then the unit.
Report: 80; kV
